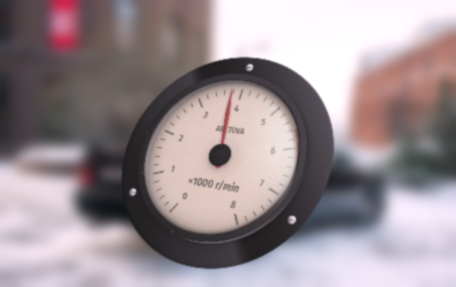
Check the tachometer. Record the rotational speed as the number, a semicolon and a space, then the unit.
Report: 3800; rpm
